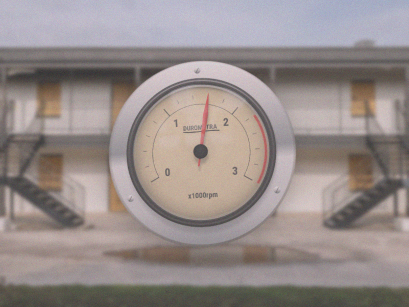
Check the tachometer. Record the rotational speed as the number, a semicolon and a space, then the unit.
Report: 1600; rpm
